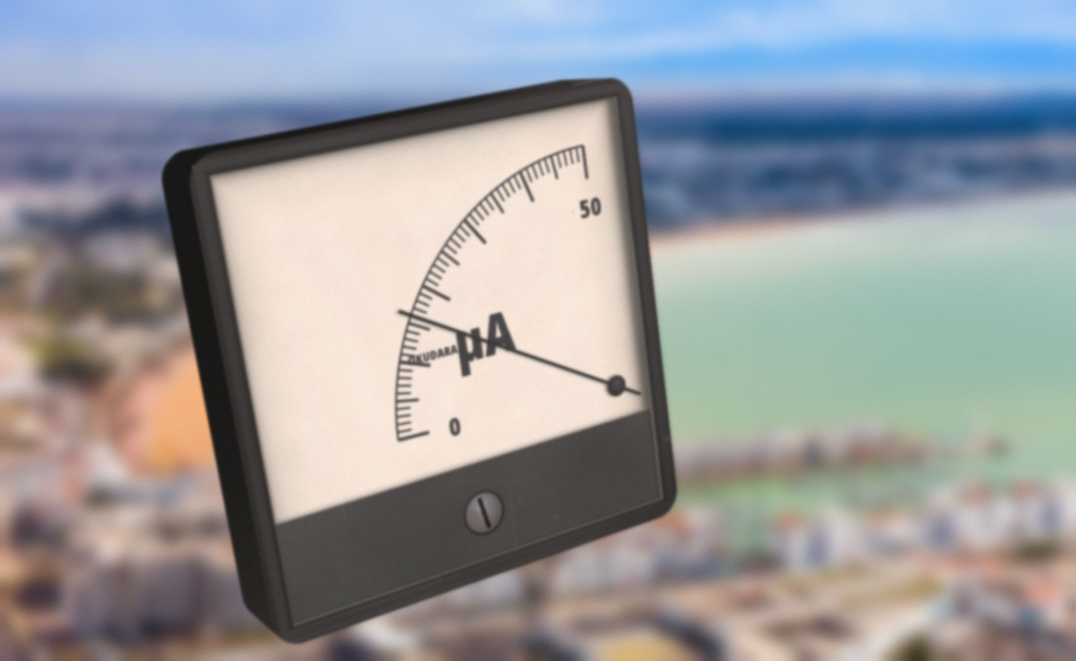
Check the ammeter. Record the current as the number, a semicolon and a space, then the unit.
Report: 16; µA
